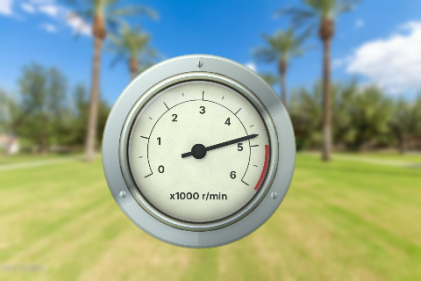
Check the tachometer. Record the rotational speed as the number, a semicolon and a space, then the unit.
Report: 4750; rpm
